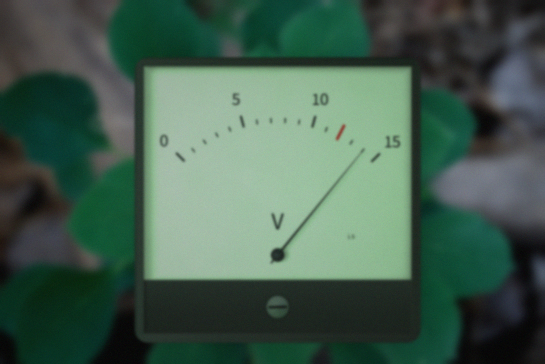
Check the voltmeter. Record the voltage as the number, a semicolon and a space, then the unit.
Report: 14; V
